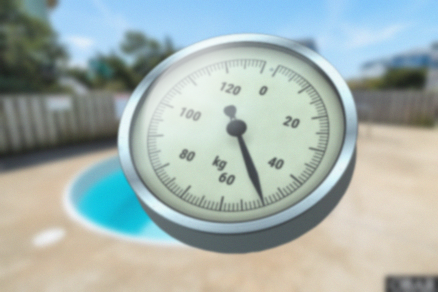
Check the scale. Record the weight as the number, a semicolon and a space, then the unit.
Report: 50; kg
